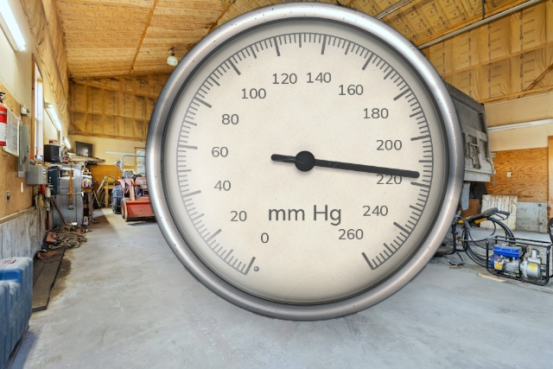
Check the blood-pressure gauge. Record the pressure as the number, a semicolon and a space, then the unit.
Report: 216; mmHg
